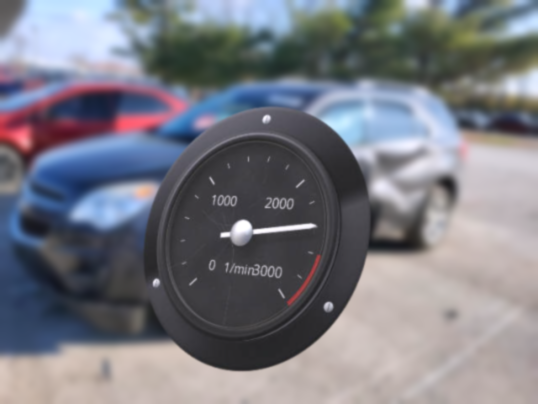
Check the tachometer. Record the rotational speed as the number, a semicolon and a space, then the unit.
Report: 2400; rpm
